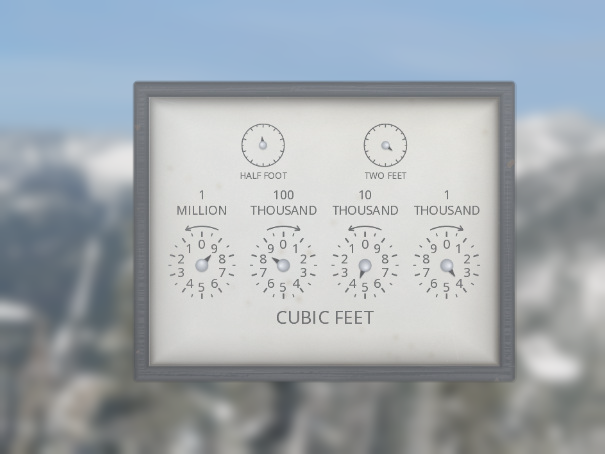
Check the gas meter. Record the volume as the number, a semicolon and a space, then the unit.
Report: 884400; ft³
